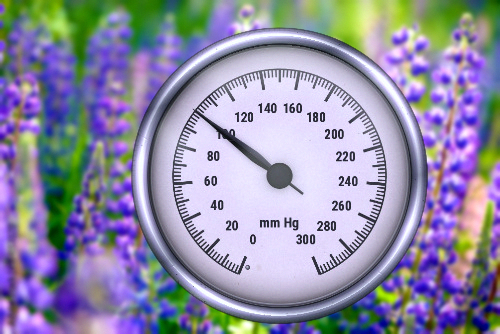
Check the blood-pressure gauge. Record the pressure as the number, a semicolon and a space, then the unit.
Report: 100; mmHg
